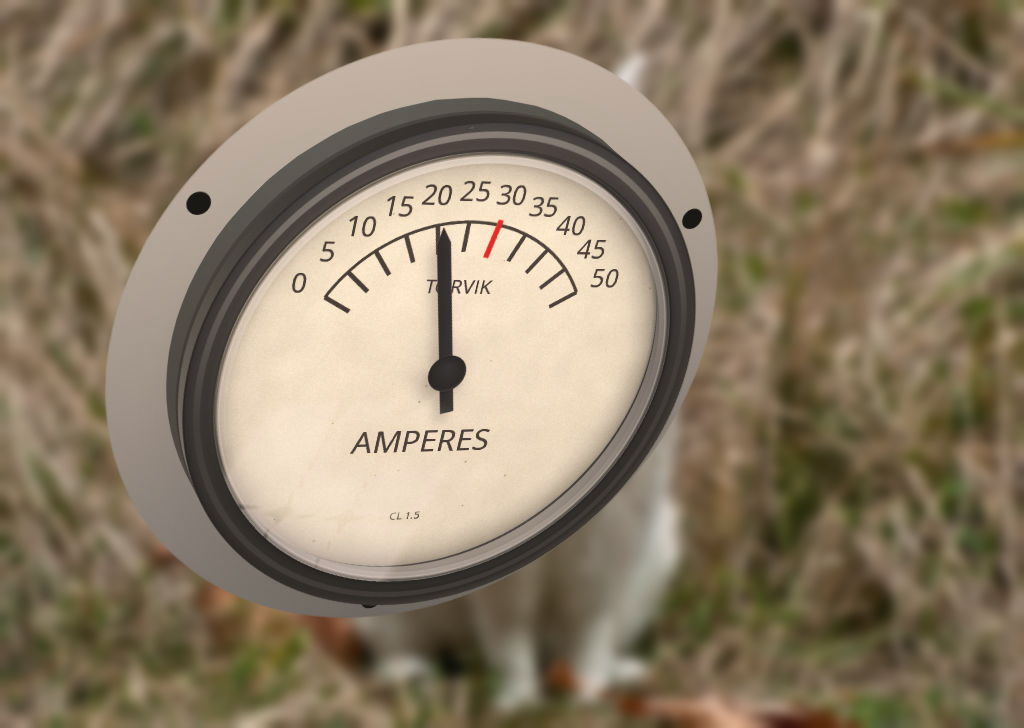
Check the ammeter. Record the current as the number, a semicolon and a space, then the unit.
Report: 20; A
